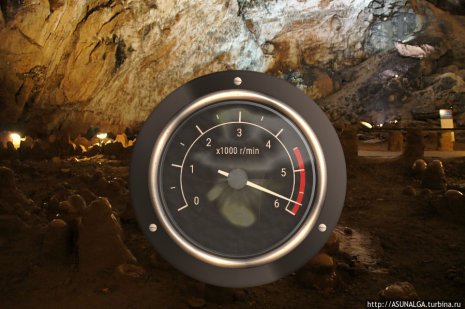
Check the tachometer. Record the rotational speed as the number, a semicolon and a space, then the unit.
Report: 5750; rpm
